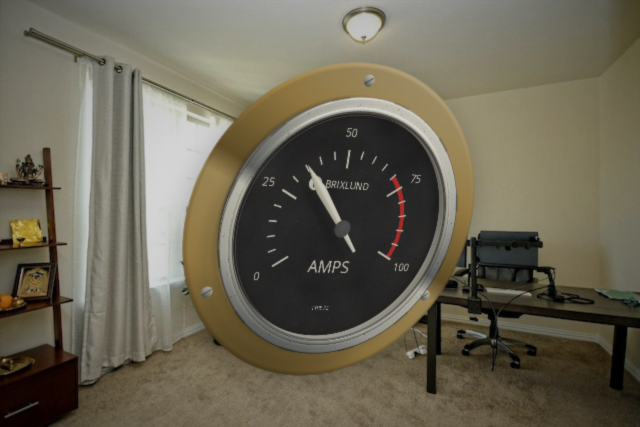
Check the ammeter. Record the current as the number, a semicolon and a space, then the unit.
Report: 35; A
